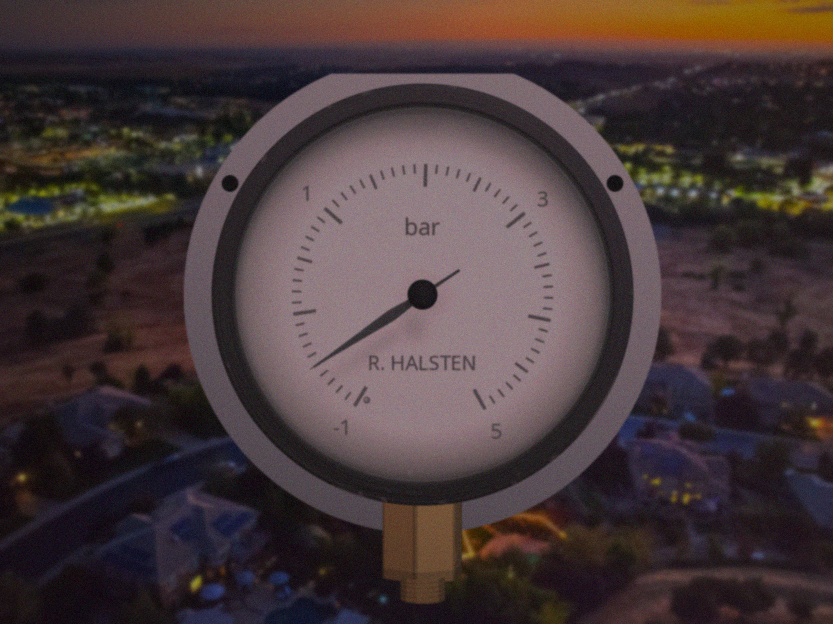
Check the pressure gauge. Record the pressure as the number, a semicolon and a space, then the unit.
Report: -0.5; bar
